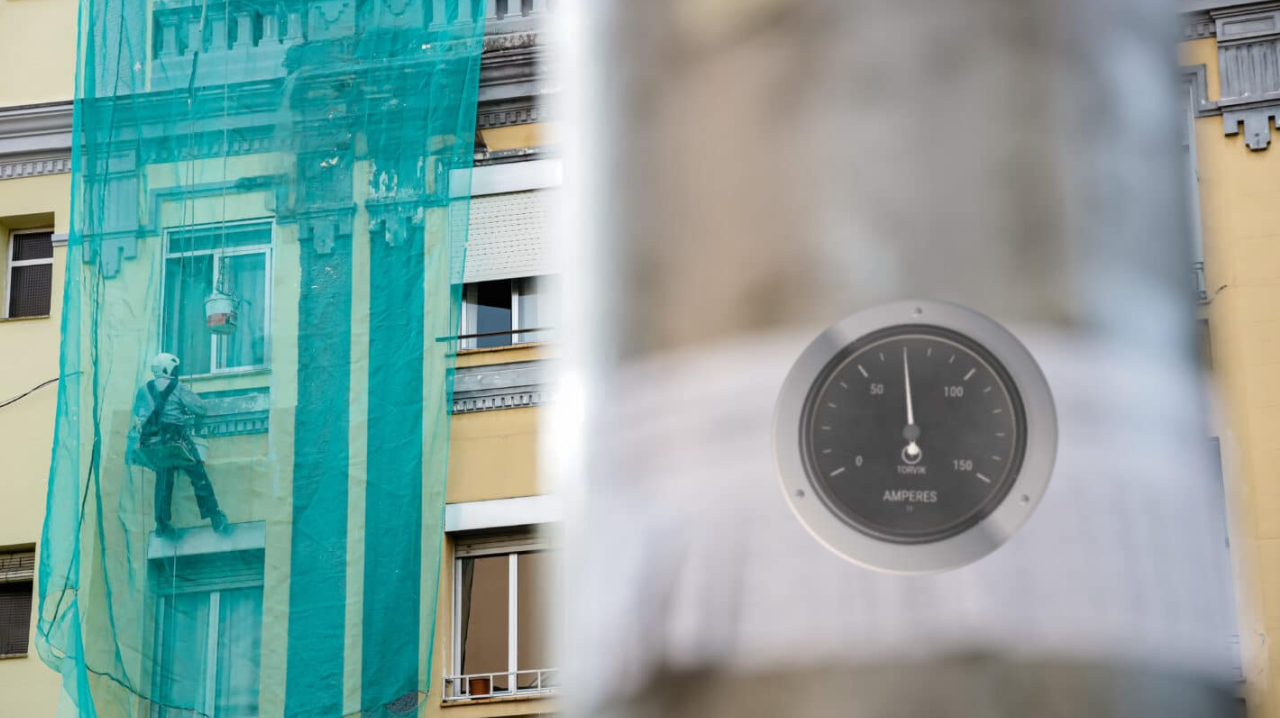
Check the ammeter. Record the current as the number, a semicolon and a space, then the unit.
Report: 70; A
